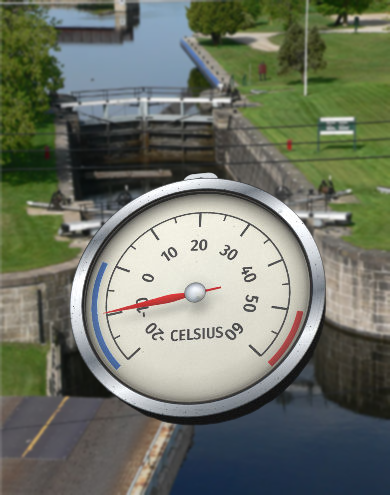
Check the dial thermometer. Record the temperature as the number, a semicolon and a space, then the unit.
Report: -10; °C
